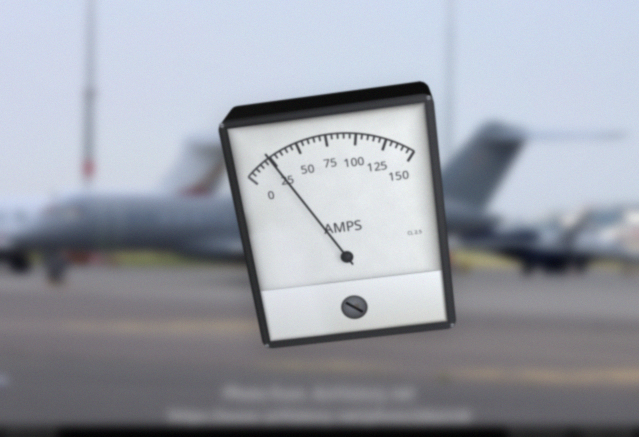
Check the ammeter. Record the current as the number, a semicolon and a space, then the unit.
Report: 25; A
